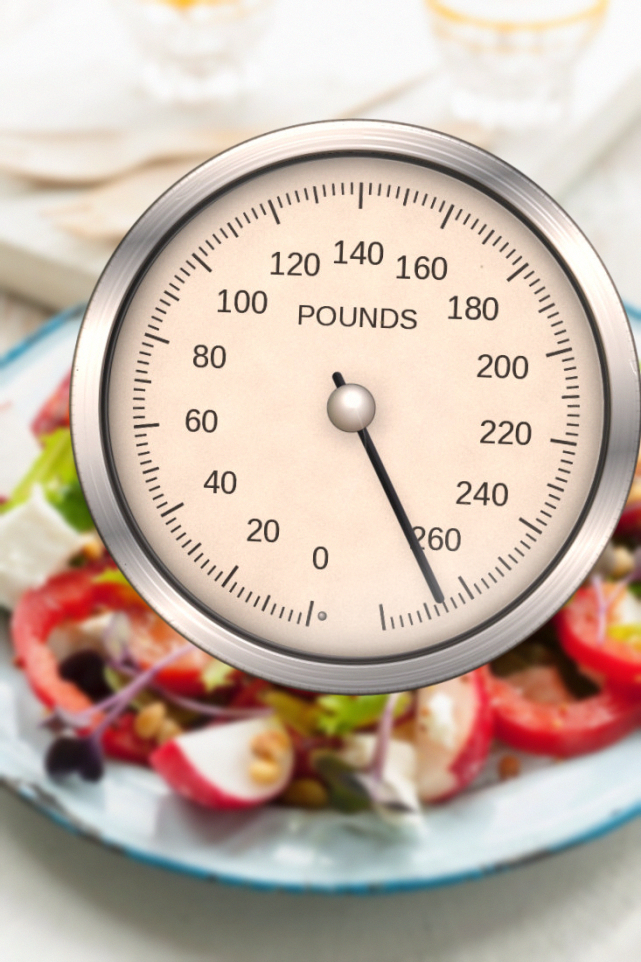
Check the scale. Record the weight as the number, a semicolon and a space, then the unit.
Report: 266; lb
